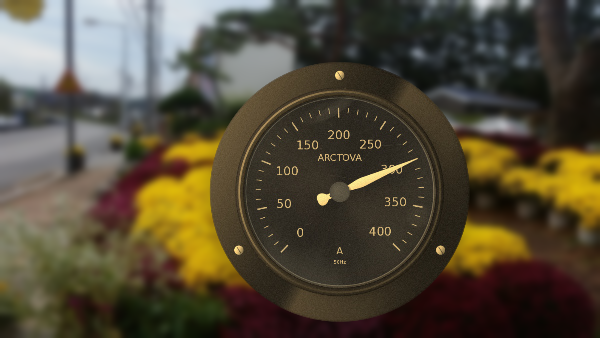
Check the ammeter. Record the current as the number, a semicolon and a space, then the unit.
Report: 300; A
